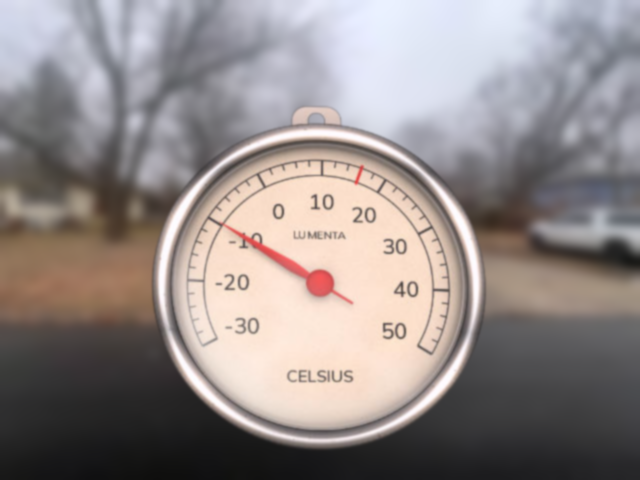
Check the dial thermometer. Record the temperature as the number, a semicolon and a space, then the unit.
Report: -10; °C
